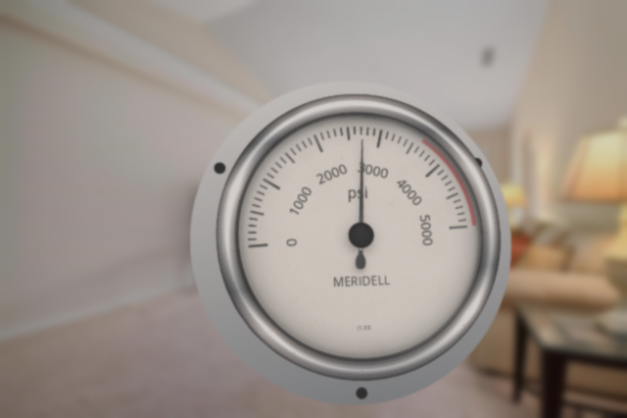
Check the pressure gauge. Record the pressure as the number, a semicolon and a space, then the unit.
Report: 2700; psi
